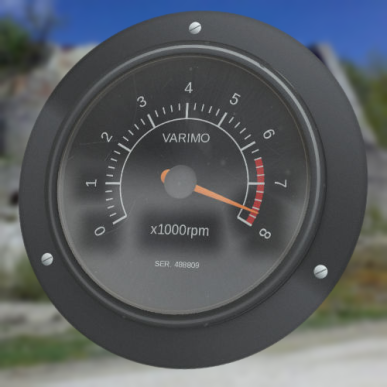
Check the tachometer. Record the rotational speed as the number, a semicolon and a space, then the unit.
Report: 7700; rpm
